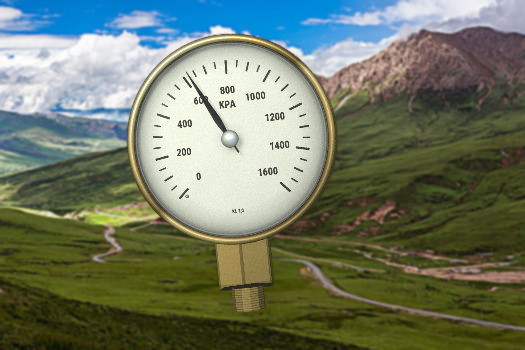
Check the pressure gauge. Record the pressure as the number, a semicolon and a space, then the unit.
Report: 625; kPa
